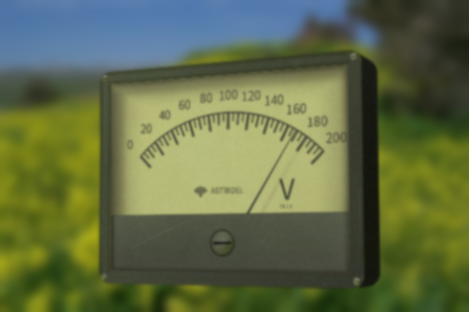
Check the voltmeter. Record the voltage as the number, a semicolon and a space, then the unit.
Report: 170; V
